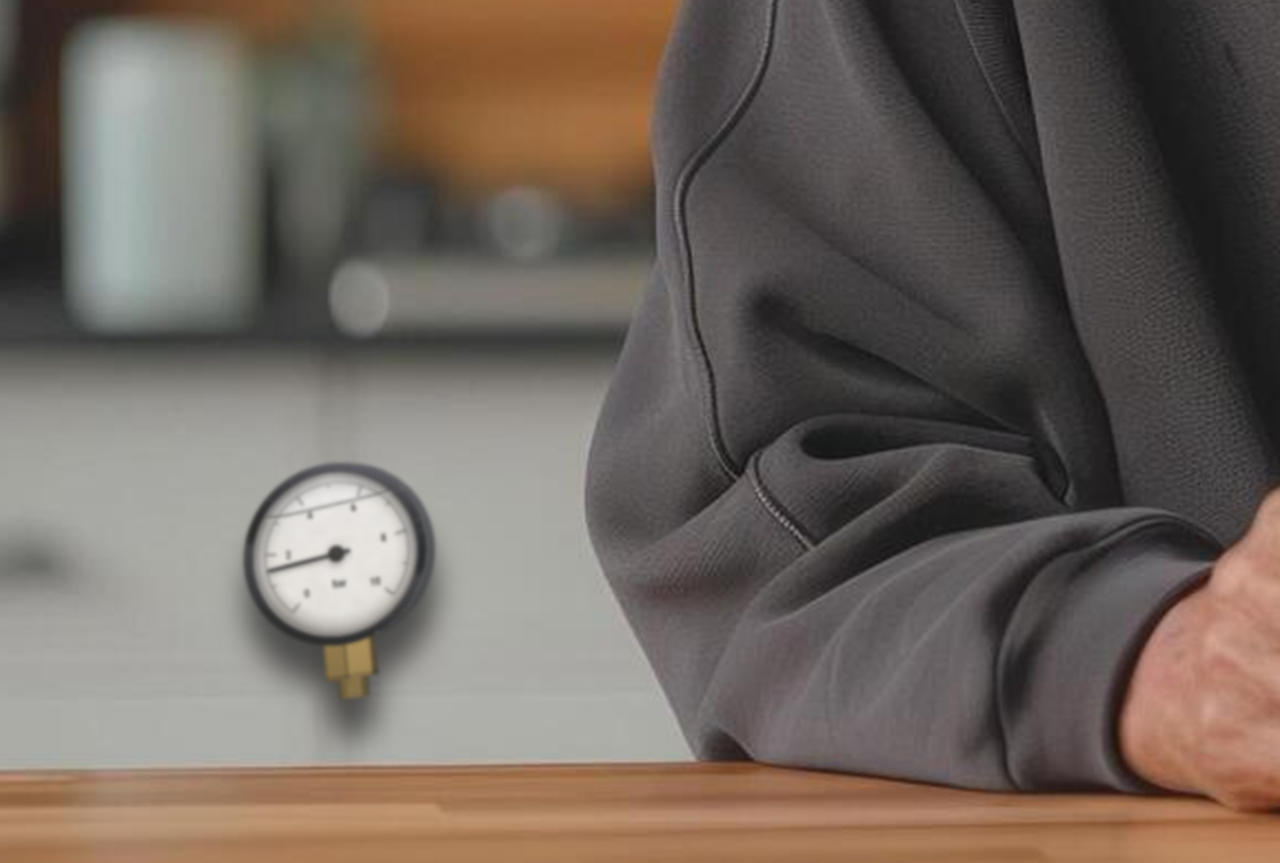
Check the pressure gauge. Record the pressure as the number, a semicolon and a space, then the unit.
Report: 1.5; bar
